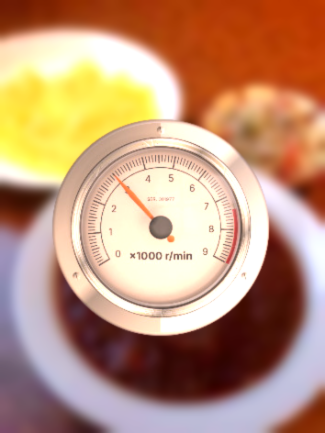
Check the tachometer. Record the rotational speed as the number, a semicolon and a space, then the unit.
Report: 3000; rpm
